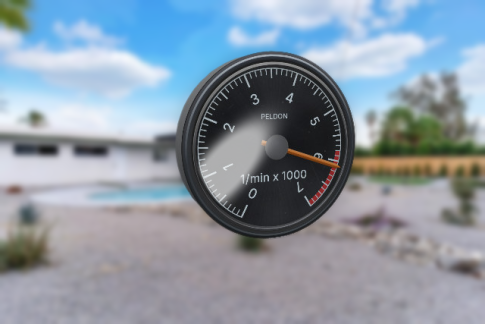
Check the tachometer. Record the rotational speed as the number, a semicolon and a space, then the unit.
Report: 6100; rpm
